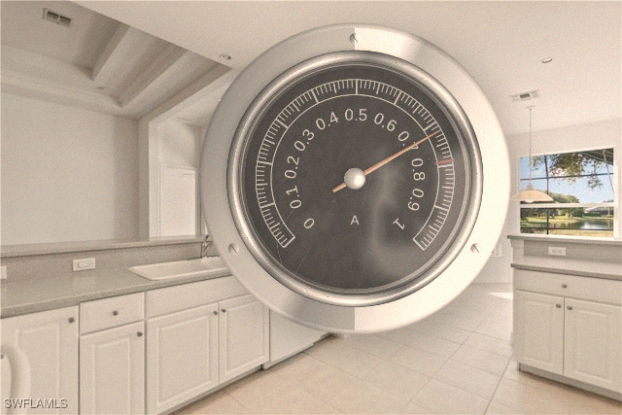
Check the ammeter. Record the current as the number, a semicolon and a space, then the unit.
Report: 0.72; A
